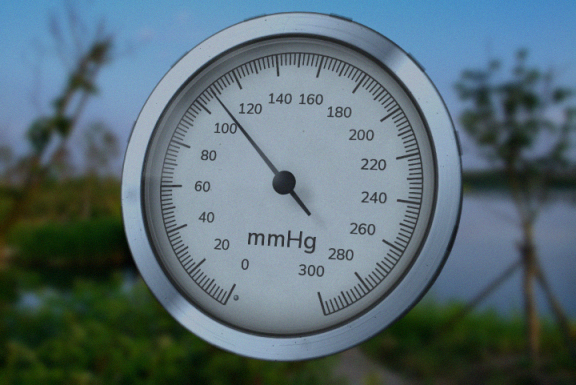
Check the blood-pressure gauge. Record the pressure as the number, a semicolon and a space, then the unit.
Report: 108; mmHg
